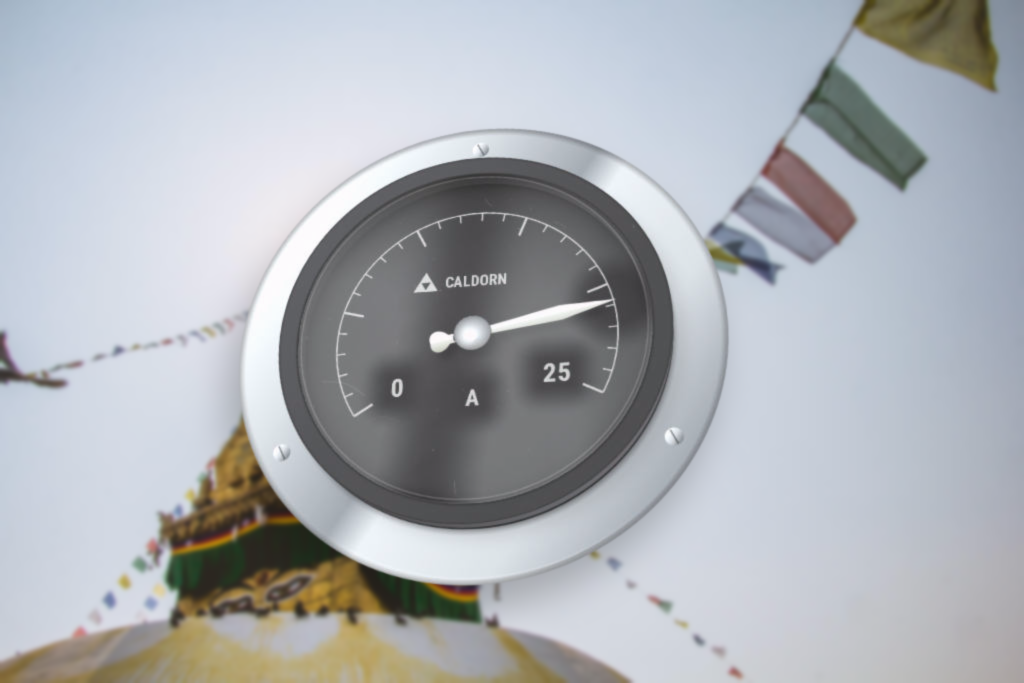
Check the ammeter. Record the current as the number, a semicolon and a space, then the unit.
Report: 21; A
